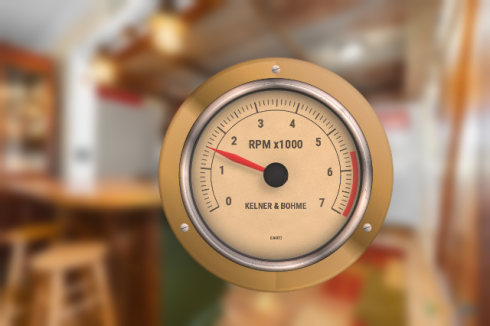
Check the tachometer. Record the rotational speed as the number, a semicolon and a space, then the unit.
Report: 1500; rpm
